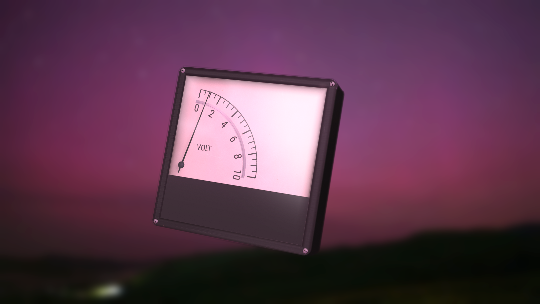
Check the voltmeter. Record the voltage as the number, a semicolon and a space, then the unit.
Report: 1; V
